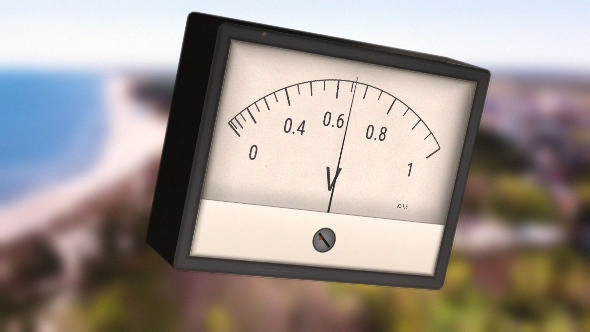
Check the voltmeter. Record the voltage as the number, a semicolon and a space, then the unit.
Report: 0.65; V
